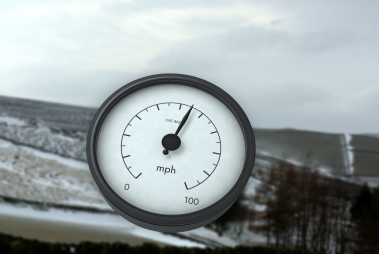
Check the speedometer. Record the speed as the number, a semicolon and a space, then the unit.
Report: 55; mph
